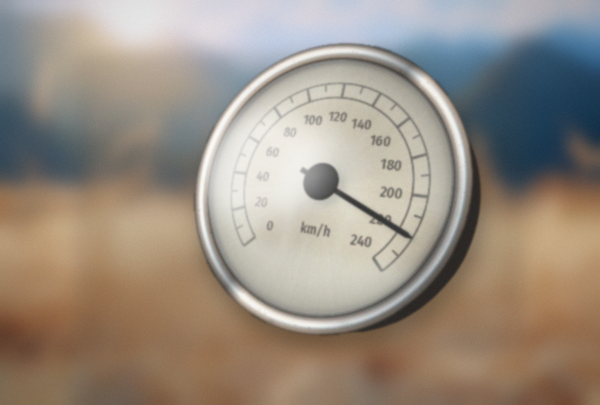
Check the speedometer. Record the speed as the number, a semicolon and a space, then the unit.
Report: 220; km/h
